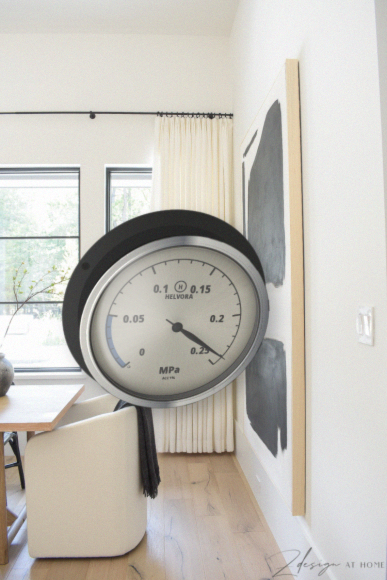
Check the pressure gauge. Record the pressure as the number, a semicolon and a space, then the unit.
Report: 0.24; MPa
